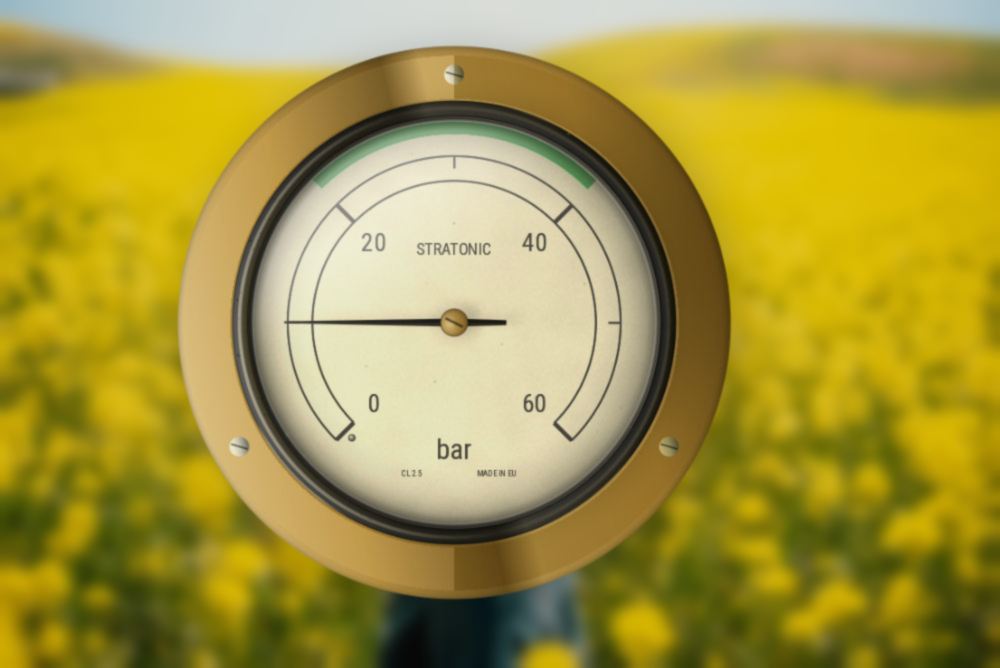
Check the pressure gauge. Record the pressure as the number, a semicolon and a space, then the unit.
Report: 10; bar
